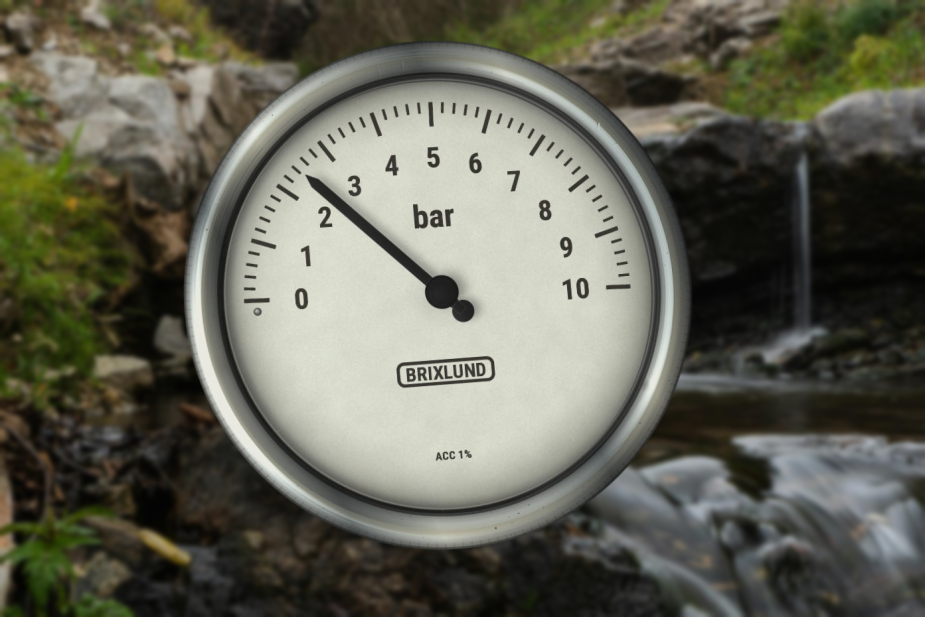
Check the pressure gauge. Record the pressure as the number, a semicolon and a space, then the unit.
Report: 2.4; bar
